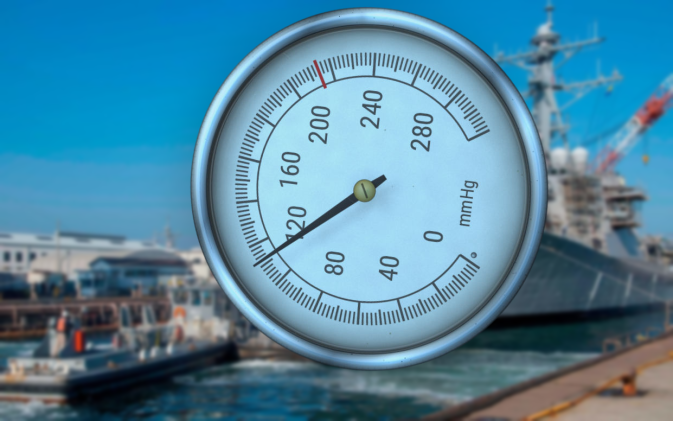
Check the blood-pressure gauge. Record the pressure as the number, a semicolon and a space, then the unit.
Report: 112; mmHg
